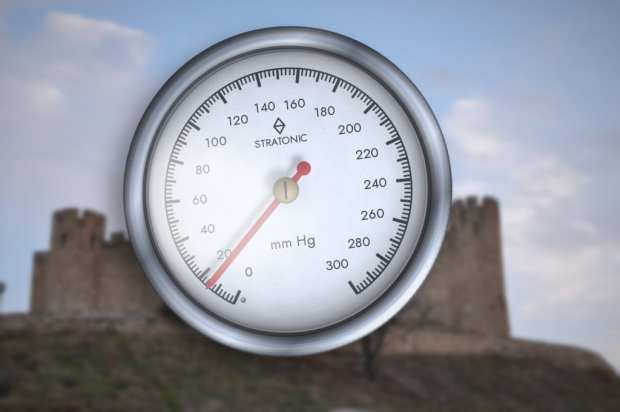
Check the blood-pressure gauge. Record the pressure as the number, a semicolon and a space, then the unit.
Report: 14; mmHg
